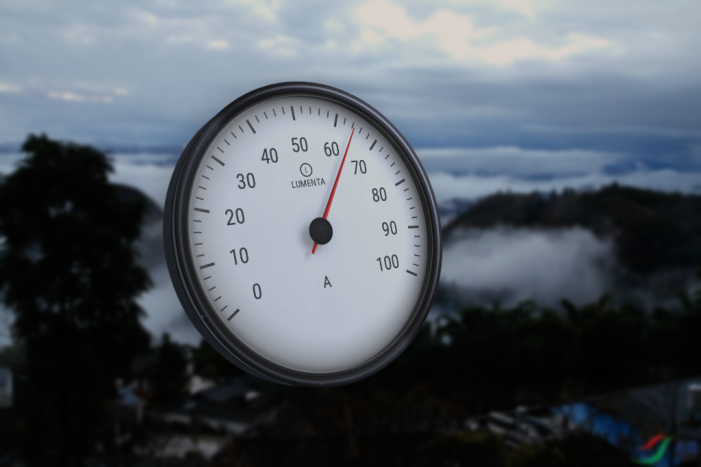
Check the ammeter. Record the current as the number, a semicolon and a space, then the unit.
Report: 64; A
